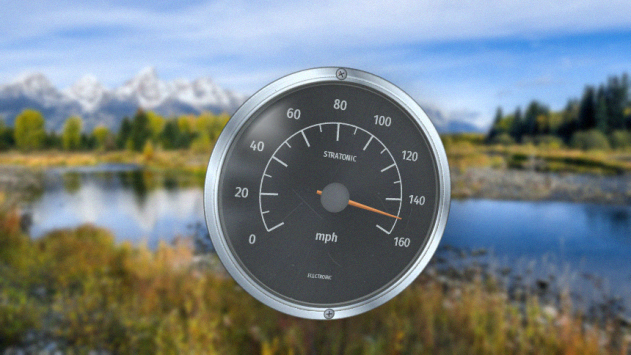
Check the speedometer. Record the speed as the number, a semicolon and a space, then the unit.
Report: 150; mph
